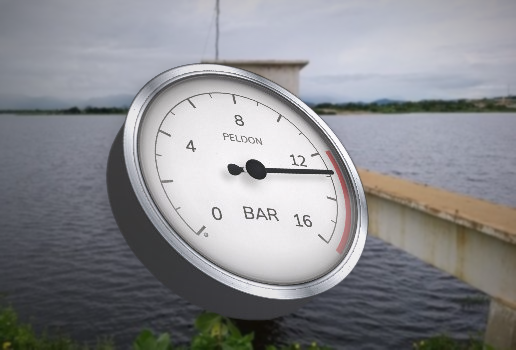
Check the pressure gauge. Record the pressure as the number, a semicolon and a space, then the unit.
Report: 13; bar
